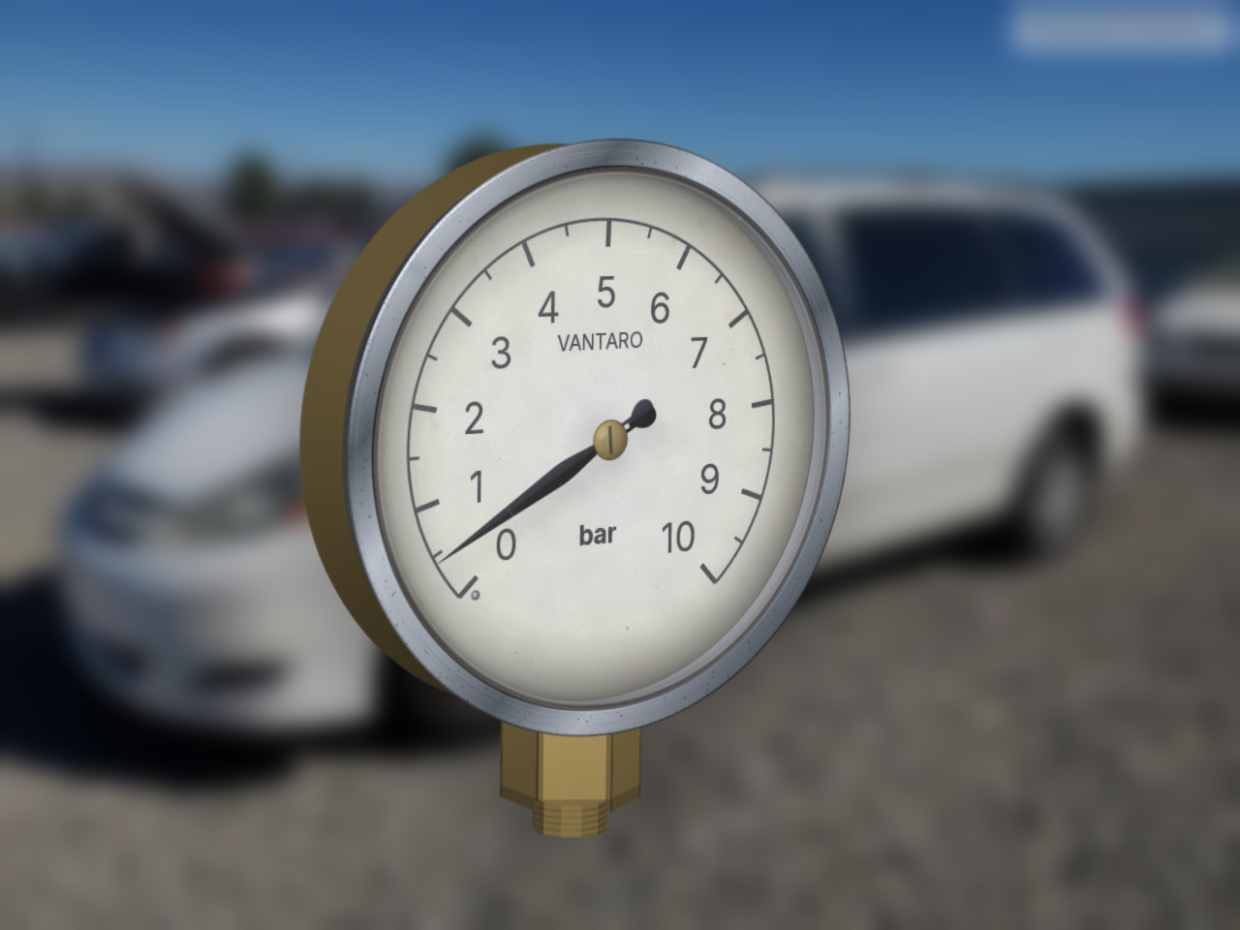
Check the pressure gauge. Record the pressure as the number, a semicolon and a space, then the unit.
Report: 0.5; bar
